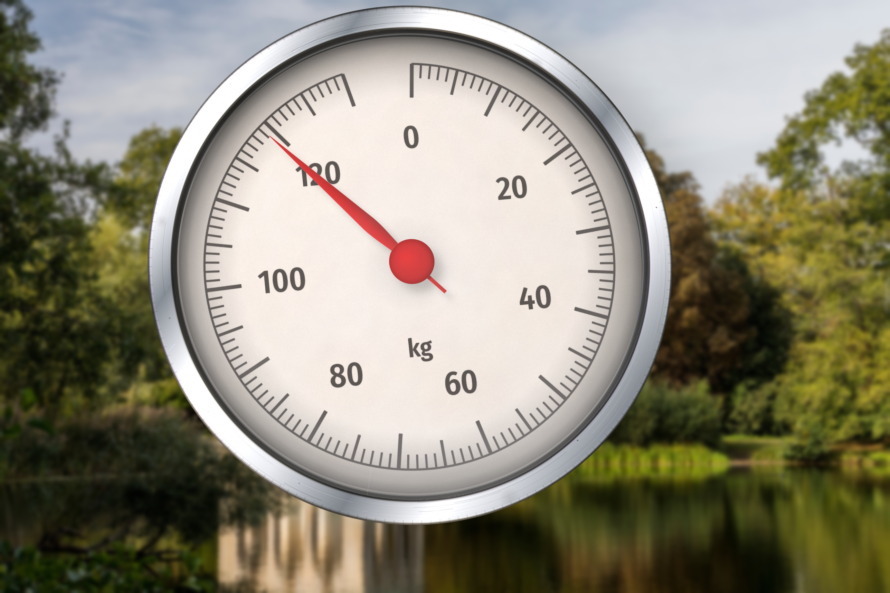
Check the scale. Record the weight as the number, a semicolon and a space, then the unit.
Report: 119; kg
